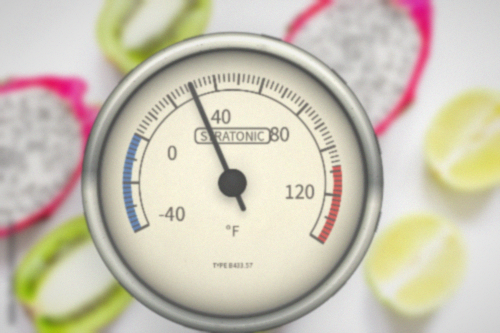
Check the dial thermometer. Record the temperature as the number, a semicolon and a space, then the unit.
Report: 30; °F
